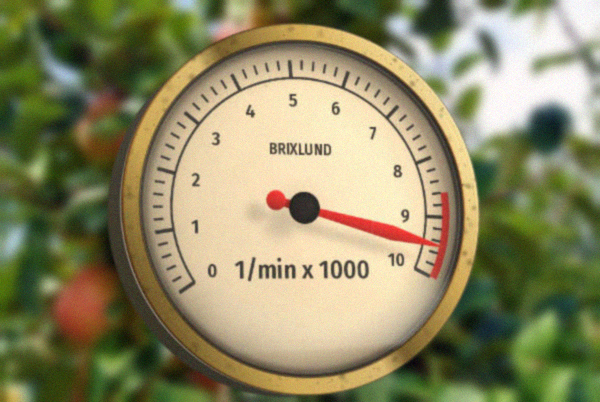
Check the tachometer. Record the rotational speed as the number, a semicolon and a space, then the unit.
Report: 9500; rpm
